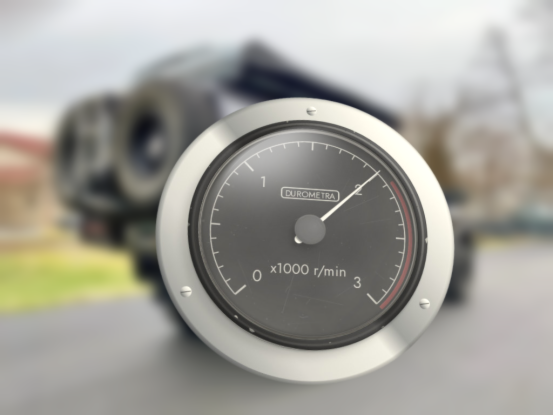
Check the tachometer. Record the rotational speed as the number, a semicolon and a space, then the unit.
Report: 2000; rpm
